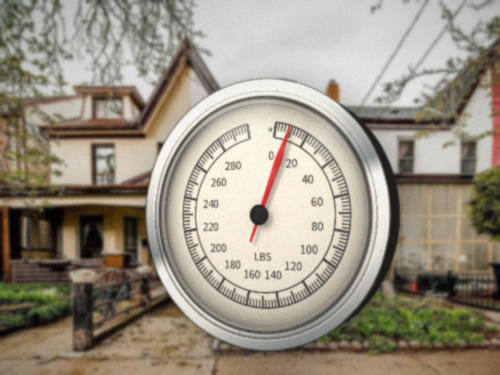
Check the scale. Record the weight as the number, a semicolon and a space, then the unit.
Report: 10; lb
